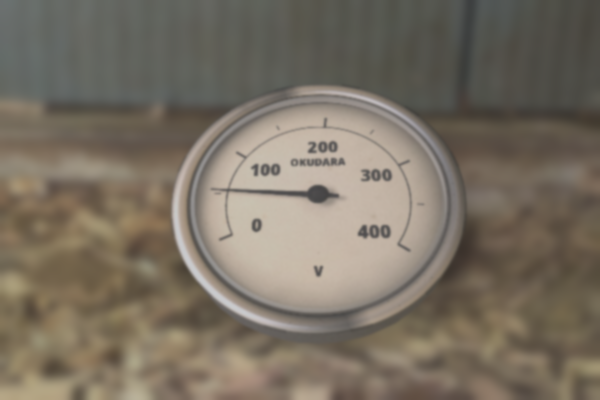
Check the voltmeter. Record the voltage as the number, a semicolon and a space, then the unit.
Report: 50; V
